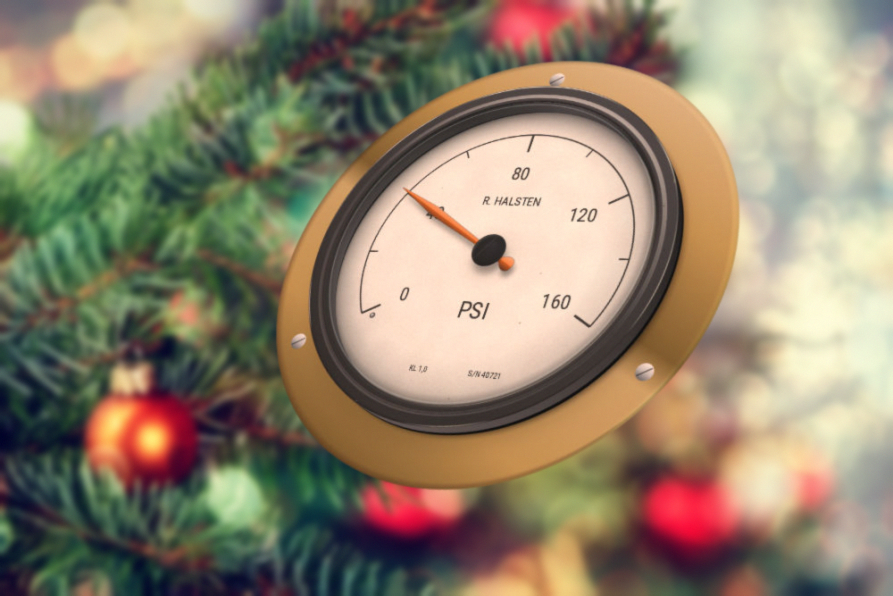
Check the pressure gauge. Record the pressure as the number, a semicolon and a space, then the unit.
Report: 40; psi
